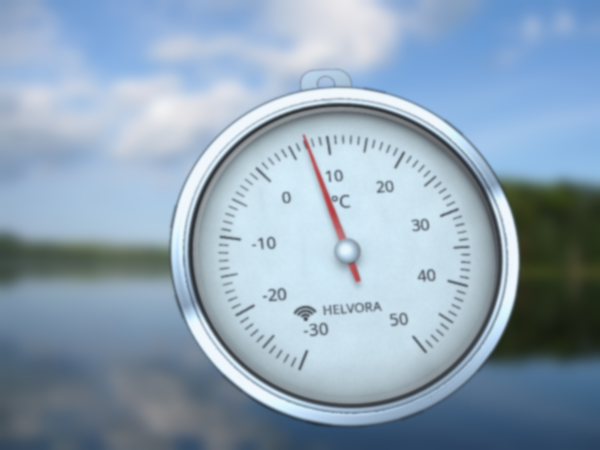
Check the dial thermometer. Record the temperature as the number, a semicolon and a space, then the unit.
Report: 7; °C
